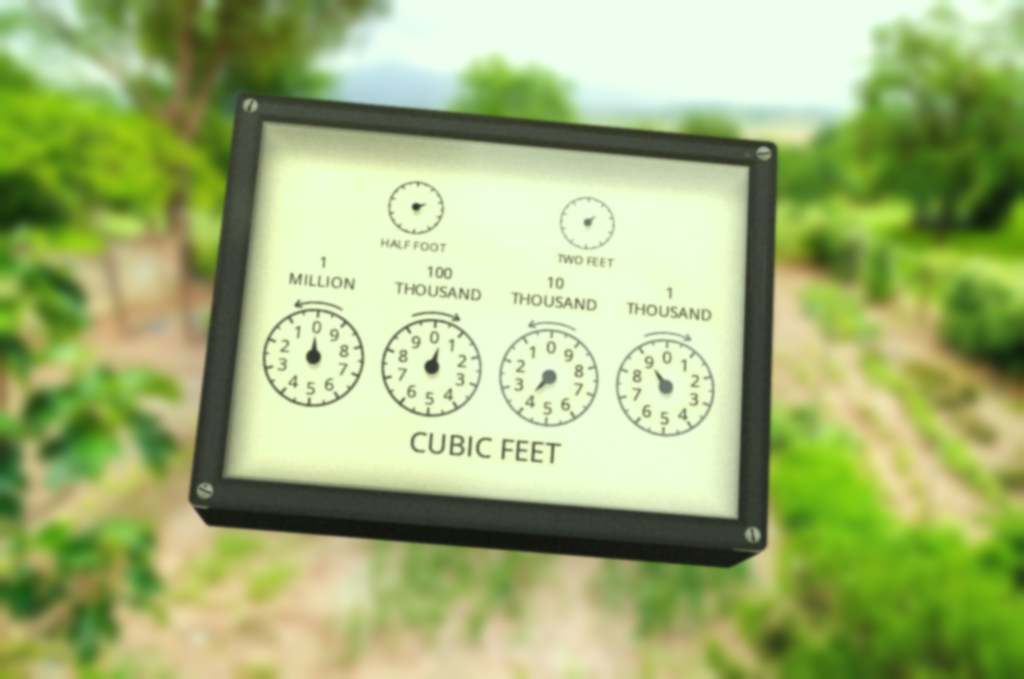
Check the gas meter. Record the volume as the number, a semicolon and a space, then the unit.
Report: 3900; ft³
